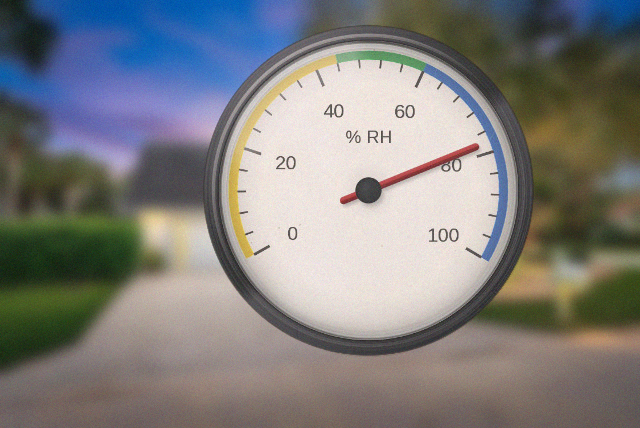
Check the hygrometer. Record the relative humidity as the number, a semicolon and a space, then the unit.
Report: 78; %
